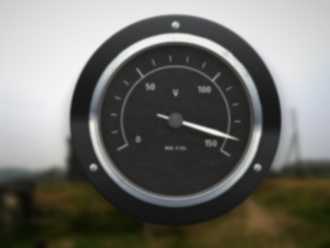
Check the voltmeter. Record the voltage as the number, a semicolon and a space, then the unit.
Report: 140; V
